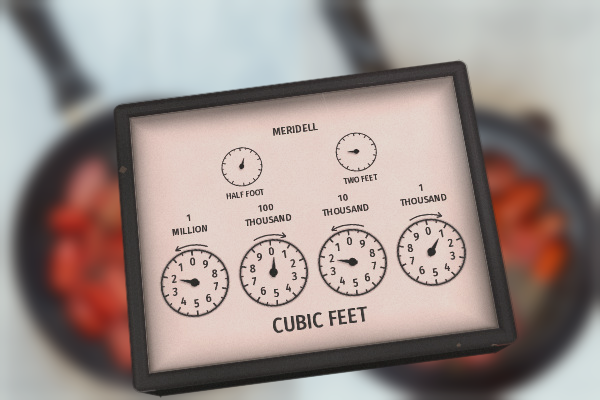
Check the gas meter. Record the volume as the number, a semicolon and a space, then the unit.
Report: 202100; ft³
